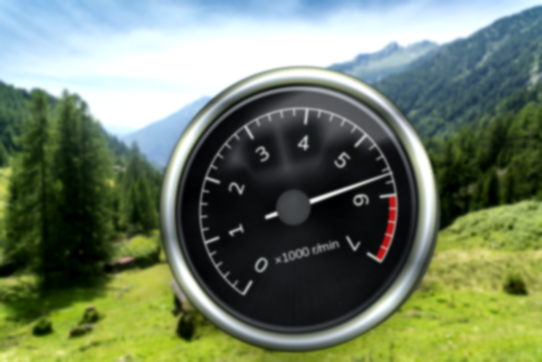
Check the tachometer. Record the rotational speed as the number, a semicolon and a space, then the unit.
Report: 5700; rpm
